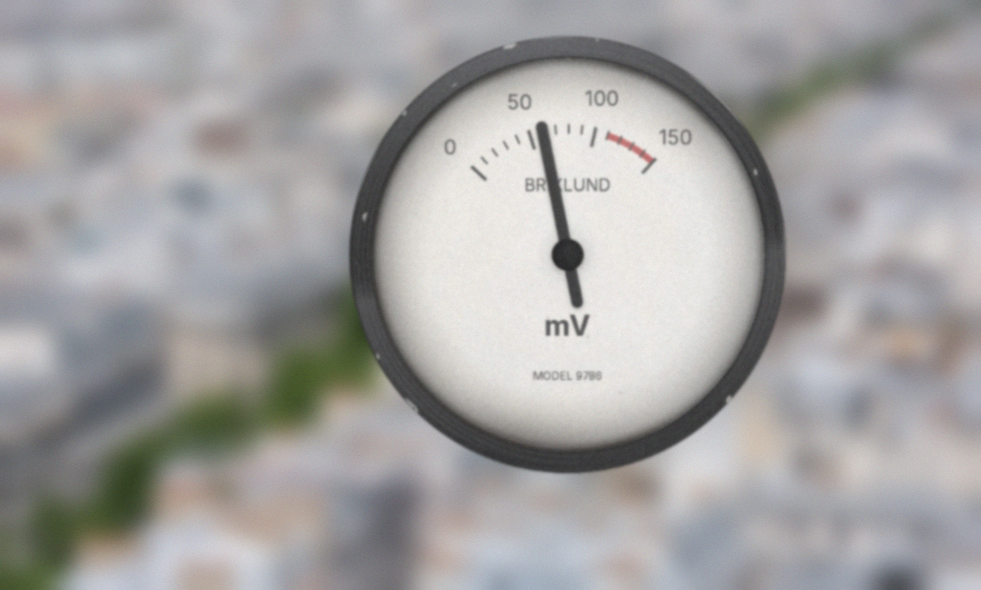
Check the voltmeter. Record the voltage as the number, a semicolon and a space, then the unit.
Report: 60; mV
